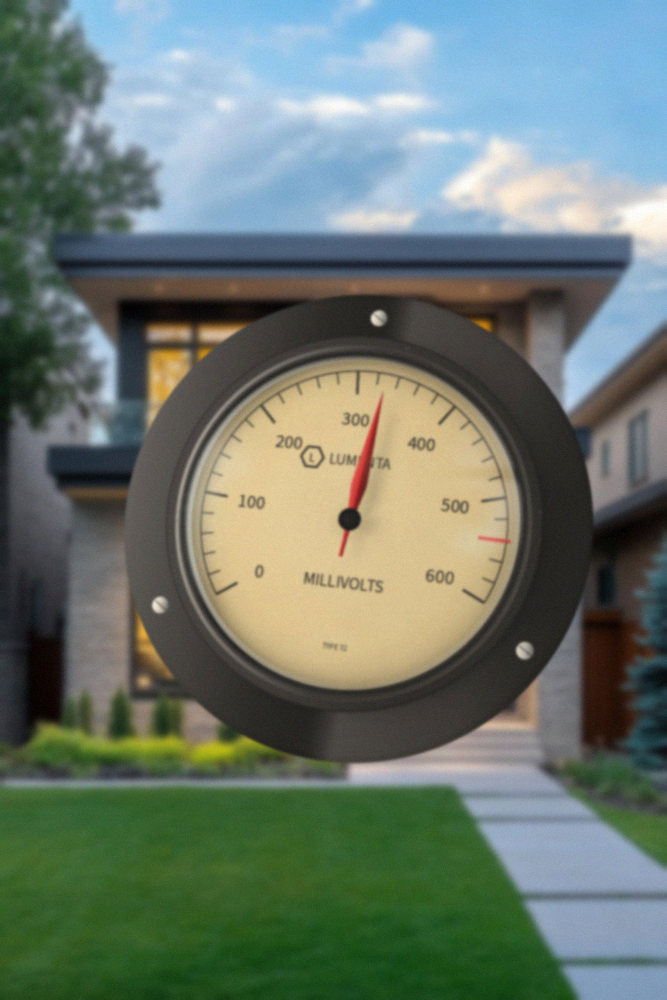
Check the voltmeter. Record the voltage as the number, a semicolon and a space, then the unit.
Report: 330; mV
